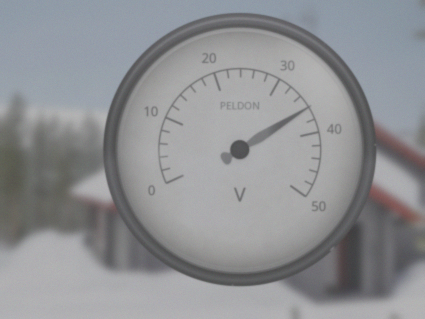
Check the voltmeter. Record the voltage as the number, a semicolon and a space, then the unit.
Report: 36; V
